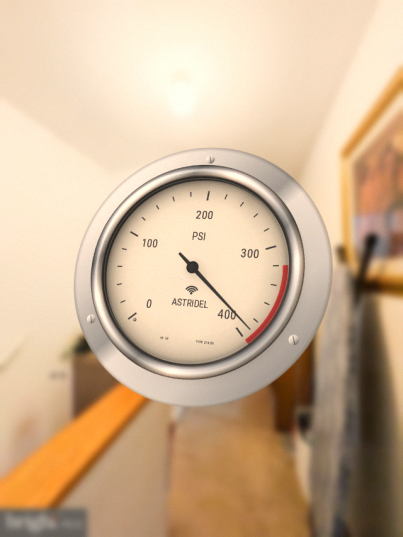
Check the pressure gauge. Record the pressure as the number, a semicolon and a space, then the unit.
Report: 390; psi
